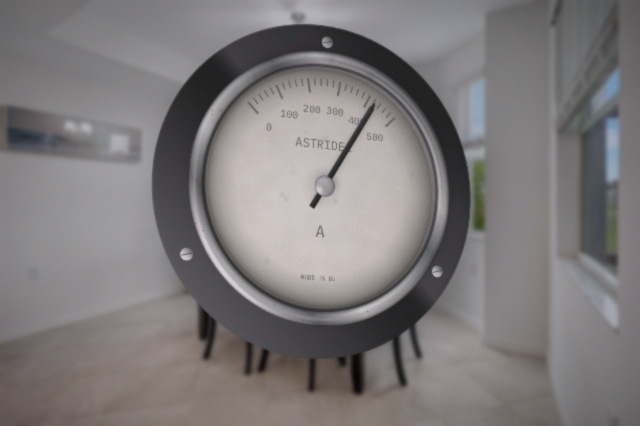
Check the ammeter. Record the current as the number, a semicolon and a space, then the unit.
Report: 420; A
